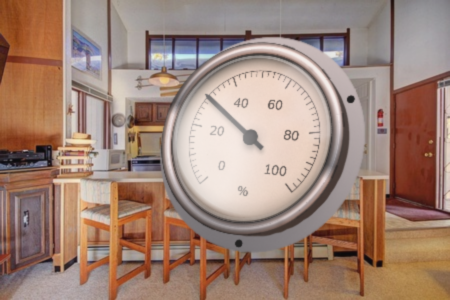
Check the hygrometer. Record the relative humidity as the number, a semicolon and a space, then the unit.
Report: 30; %
